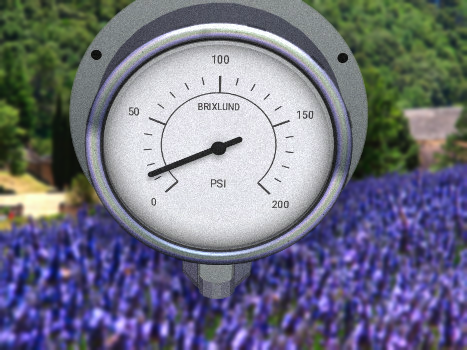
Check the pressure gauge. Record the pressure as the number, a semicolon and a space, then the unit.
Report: 15; psi
